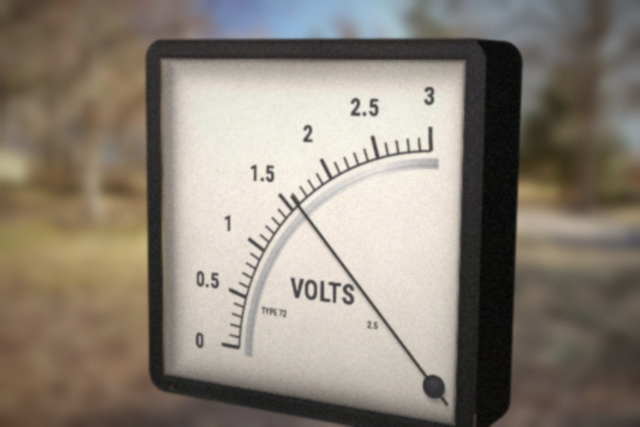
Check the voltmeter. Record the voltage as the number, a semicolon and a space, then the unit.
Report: 1.6; V
